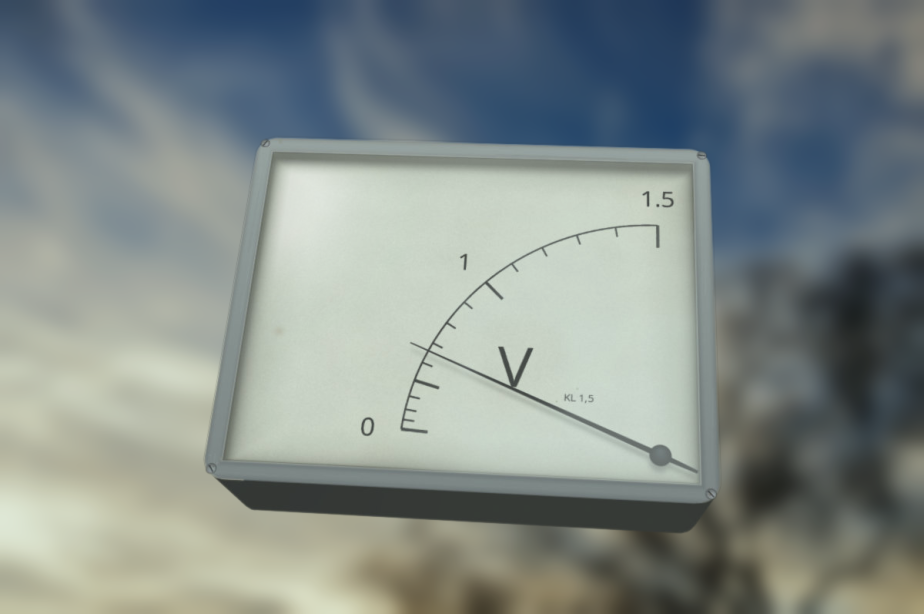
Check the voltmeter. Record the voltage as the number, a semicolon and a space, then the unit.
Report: 0.65; V
